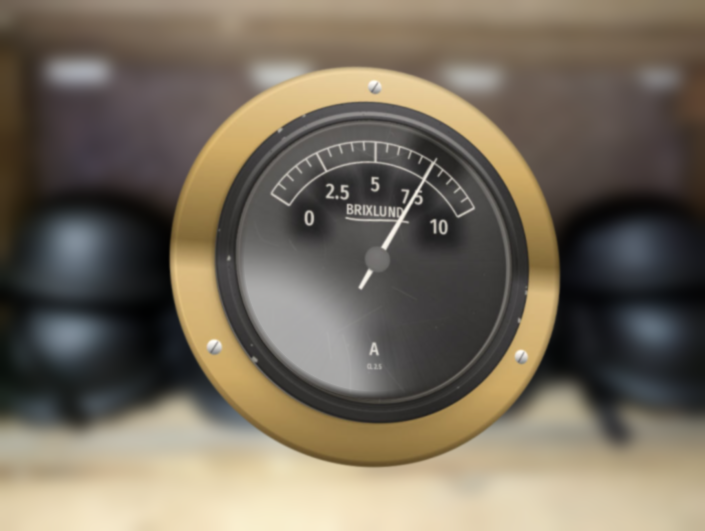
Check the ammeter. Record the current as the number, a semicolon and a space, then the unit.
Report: 7.5; A
